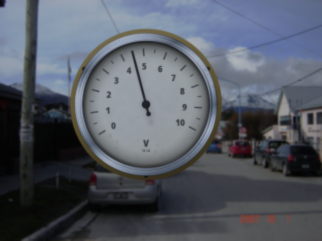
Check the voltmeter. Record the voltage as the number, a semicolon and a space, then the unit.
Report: 4.5; V
